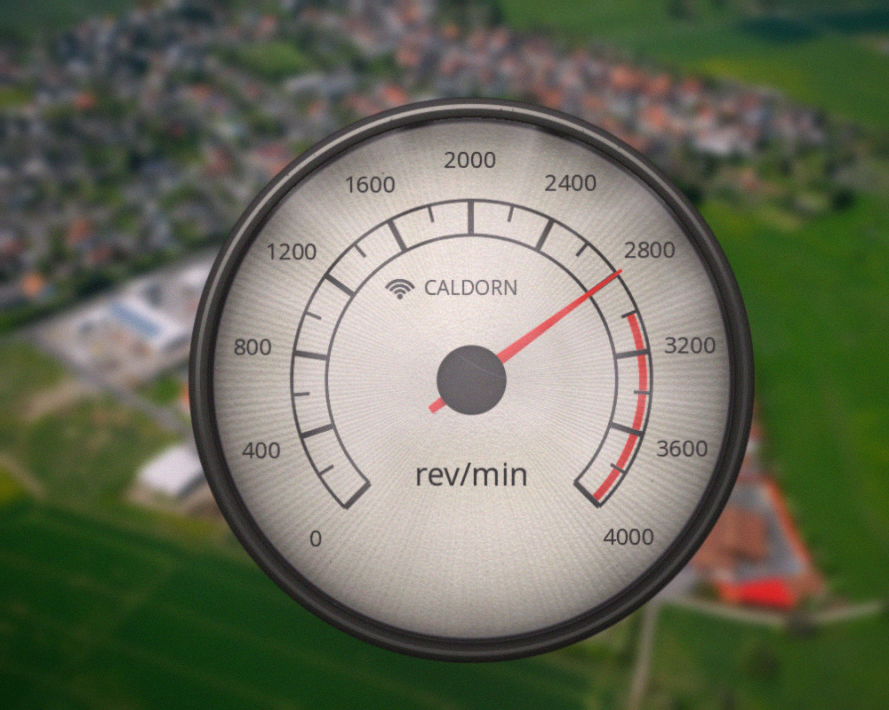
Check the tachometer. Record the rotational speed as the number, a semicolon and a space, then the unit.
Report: 2800; rpm
